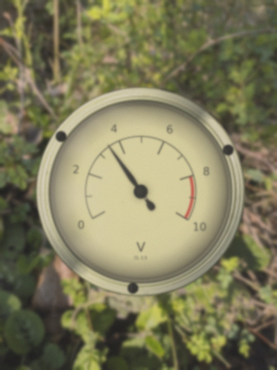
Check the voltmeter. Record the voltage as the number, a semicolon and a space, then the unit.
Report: 3.5; V
